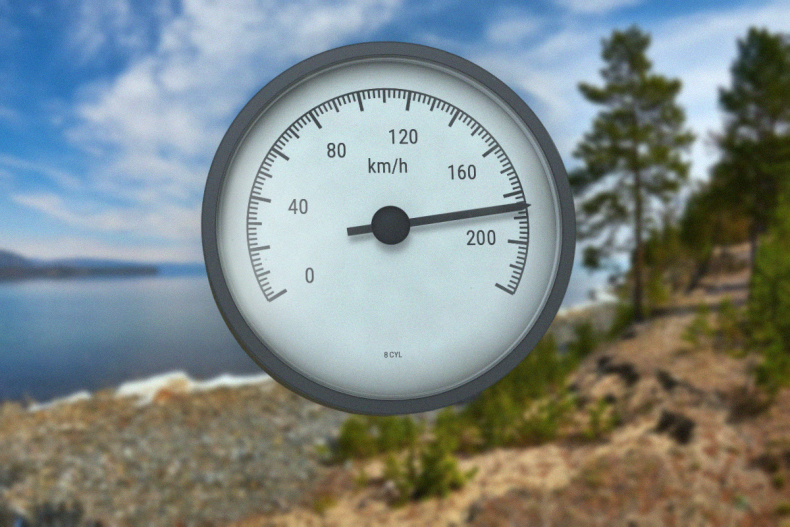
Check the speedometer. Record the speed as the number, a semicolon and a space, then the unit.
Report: 186; km/h
